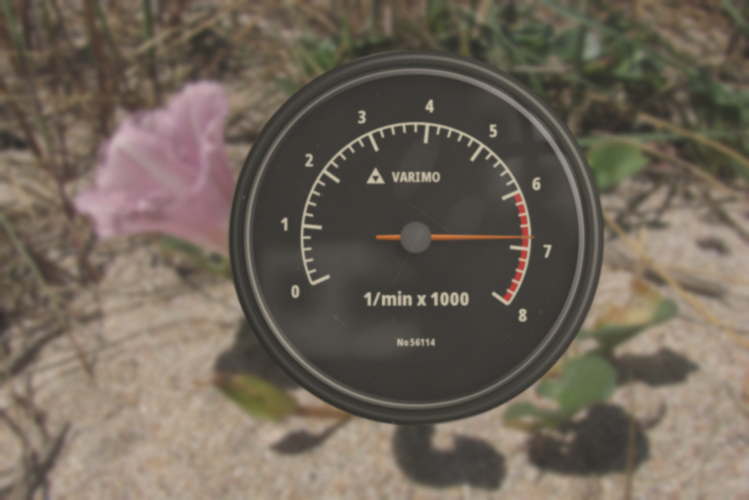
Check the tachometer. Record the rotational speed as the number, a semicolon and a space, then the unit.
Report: 6800; rpm
